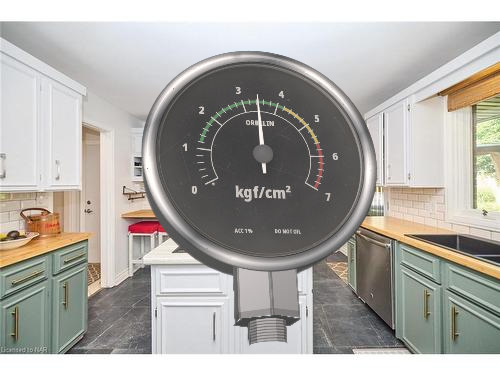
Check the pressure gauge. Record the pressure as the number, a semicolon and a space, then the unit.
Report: 3.4; kg/cm²
